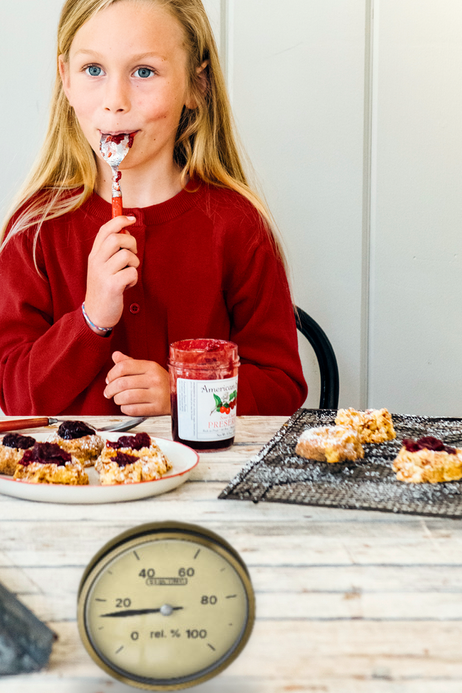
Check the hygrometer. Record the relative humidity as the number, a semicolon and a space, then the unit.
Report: 15; %
